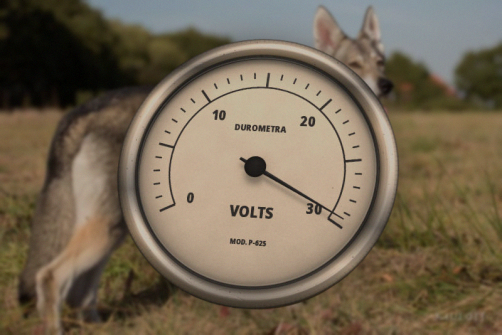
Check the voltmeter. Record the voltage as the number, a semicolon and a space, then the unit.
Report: 29.5; V
